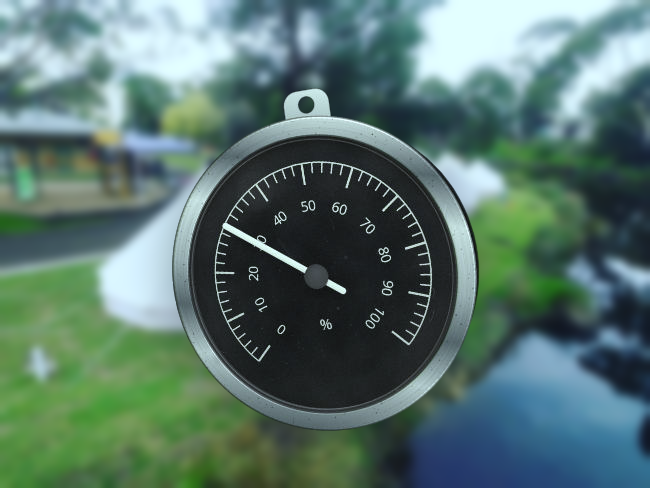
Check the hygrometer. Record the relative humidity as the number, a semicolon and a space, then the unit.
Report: 30; %
